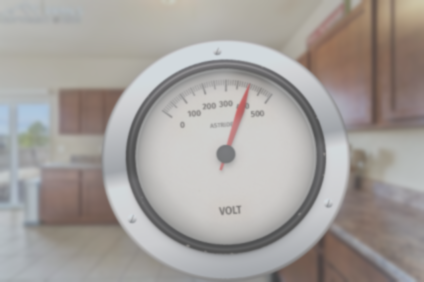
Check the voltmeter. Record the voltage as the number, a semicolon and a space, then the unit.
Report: 400; V
